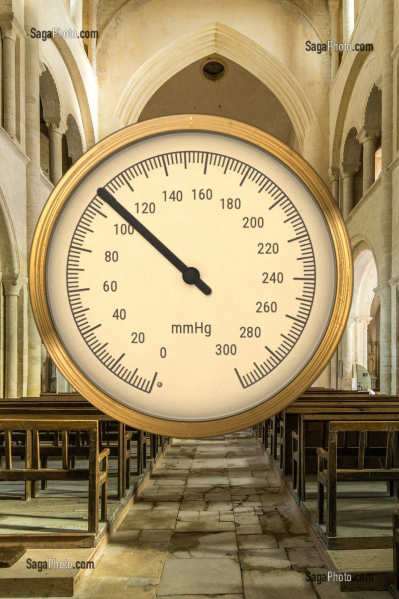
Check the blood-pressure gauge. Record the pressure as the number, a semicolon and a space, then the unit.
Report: 108; mmHg
